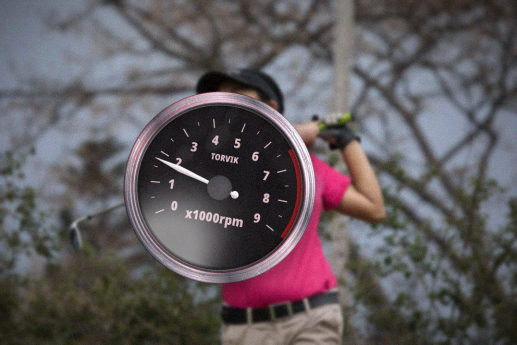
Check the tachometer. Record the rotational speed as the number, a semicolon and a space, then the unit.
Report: 1750; rpm
